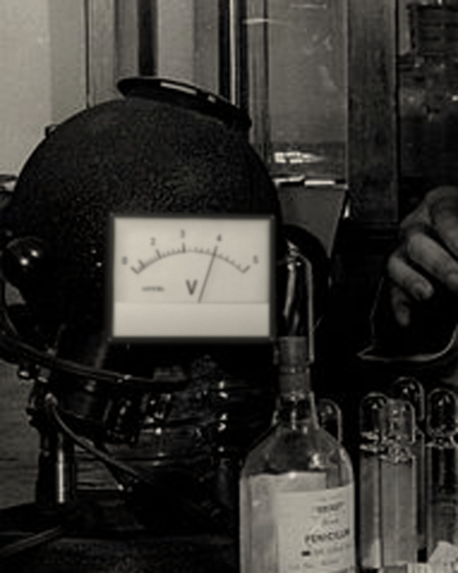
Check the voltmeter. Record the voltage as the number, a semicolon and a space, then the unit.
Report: 4; V
